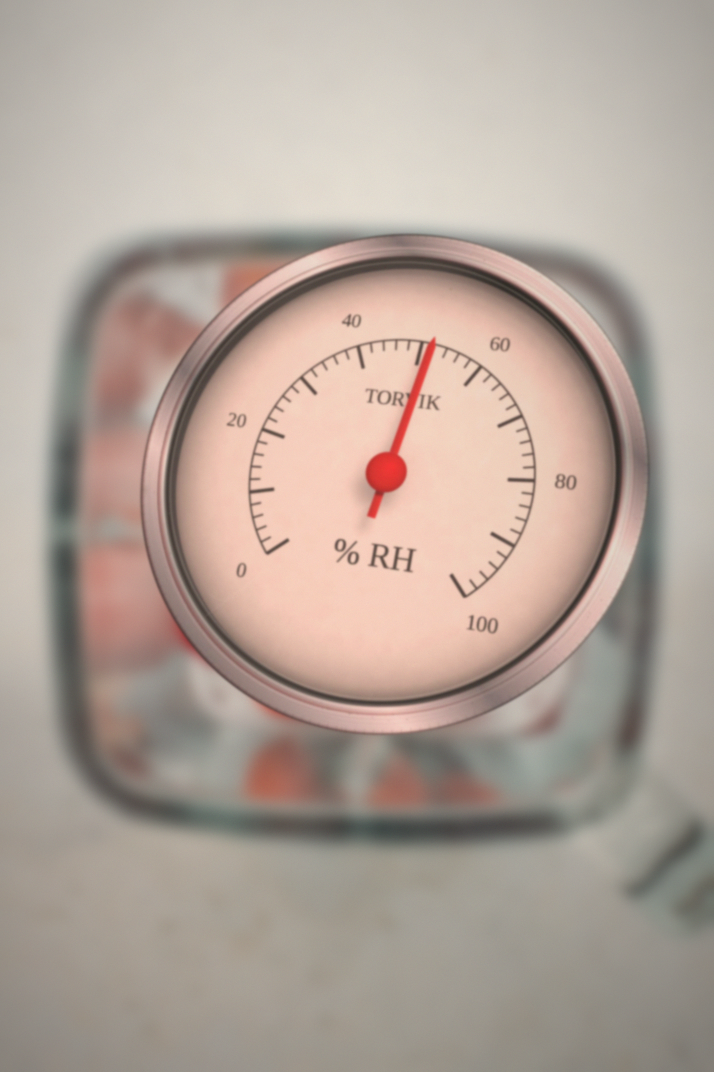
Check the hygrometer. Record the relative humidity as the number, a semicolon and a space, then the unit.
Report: 52; %
